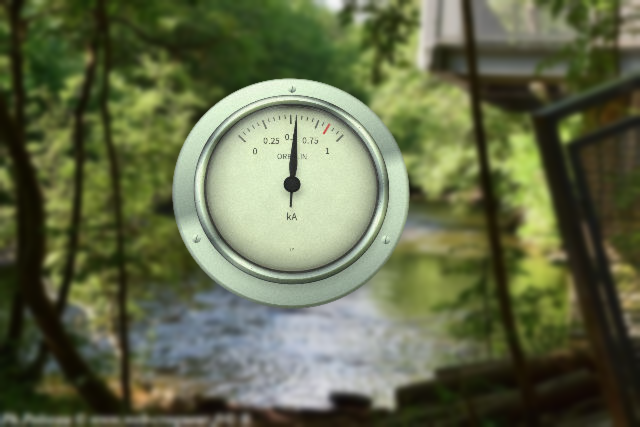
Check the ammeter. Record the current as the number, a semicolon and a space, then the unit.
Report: 0.55; kA
